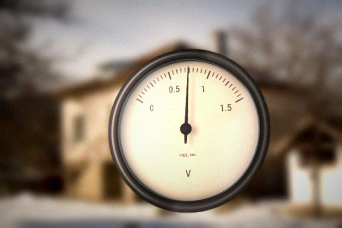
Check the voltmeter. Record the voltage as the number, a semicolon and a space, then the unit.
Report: 0.75; V
